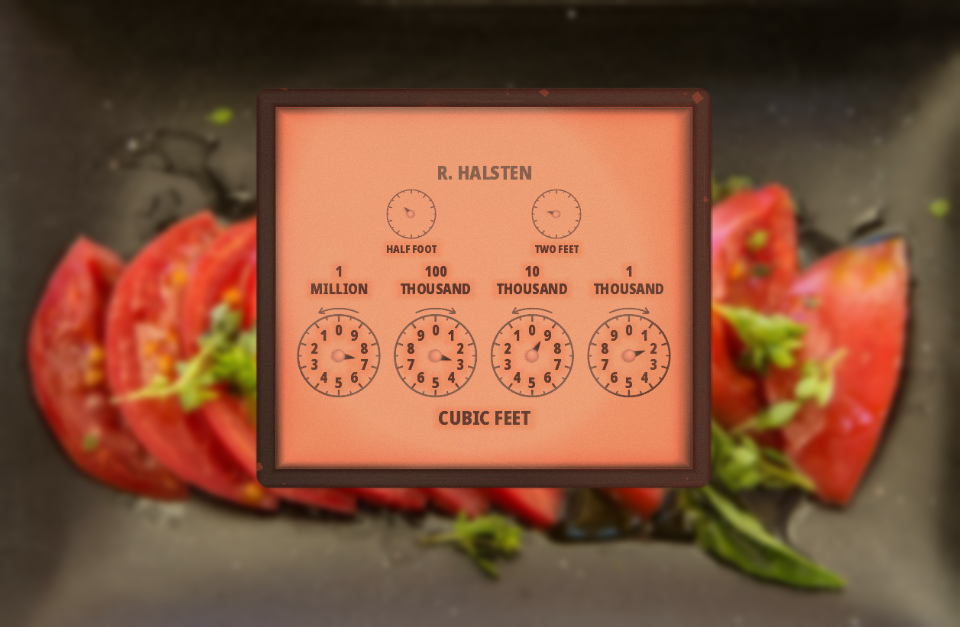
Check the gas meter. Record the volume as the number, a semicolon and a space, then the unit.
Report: 729200; ft³
